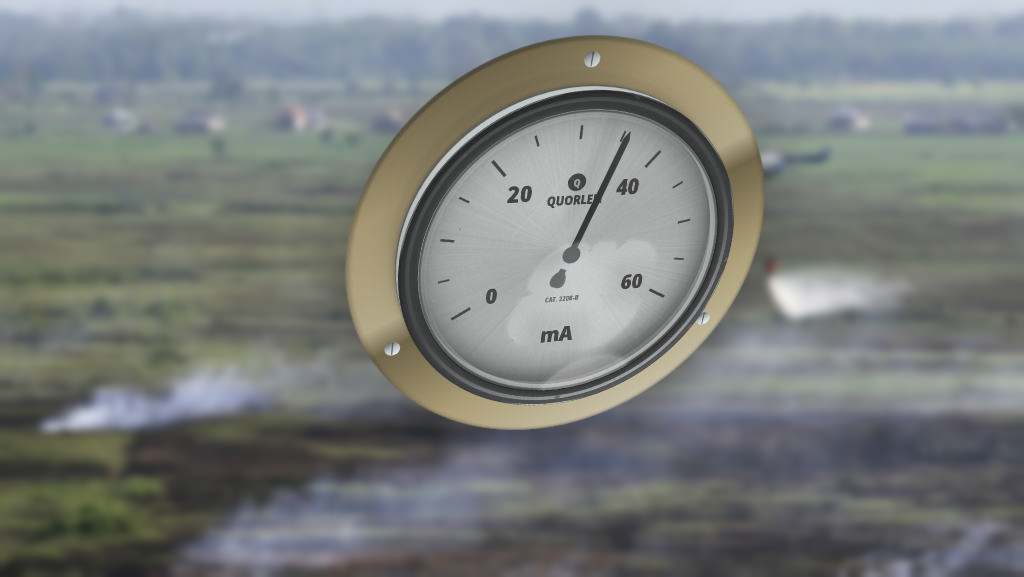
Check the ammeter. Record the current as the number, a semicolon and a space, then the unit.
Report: 35; mA
